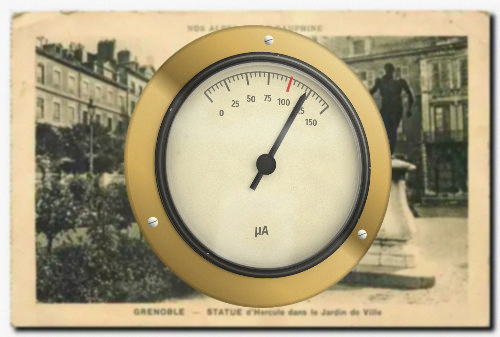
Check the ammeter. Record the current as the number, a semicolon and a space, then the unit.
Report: 120; µA
